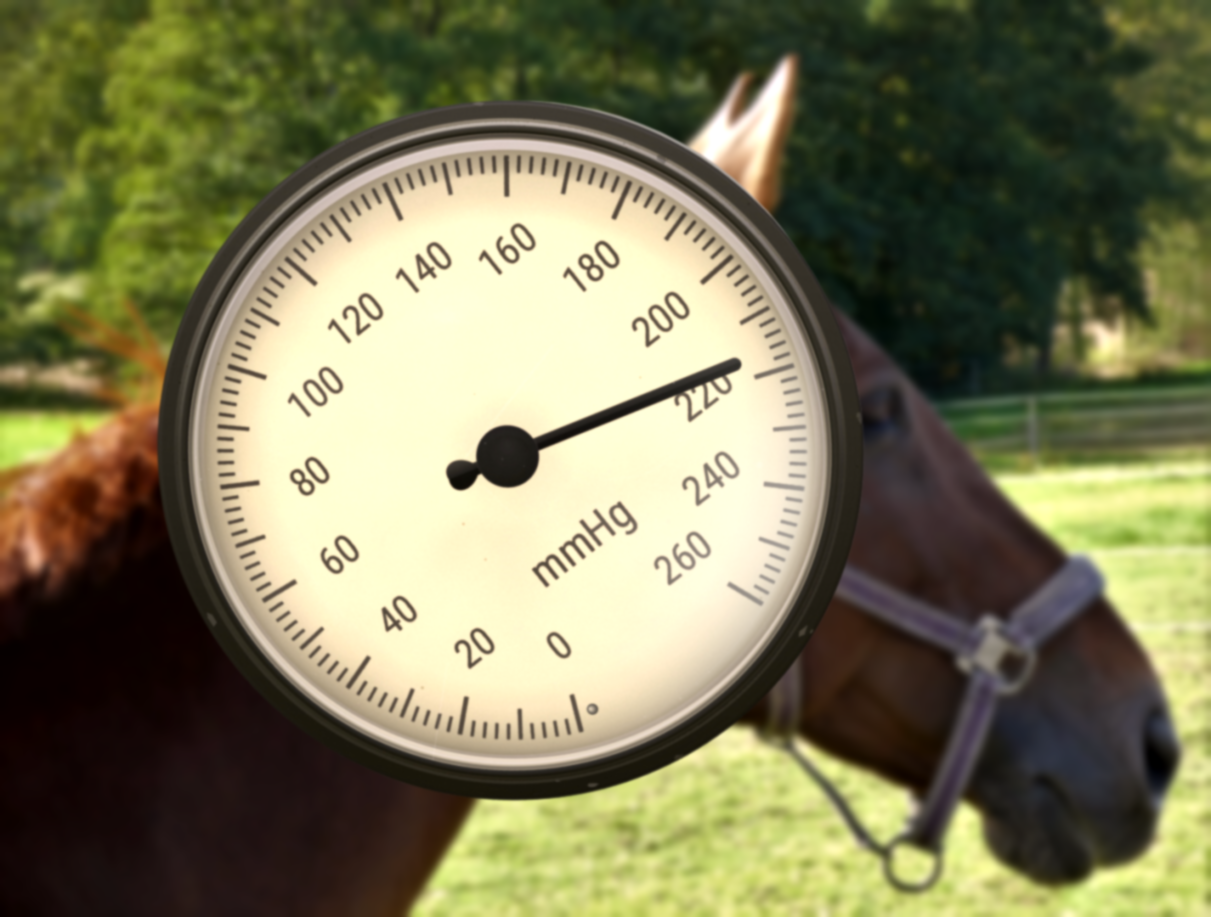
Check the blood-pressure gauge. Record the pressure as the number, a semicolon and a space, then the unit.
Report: 216; mmHg
